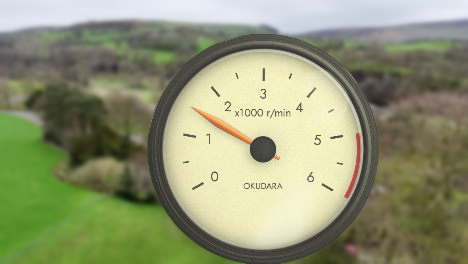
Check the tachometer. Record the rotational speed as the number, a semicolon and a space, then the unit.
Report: 1500; rpm
